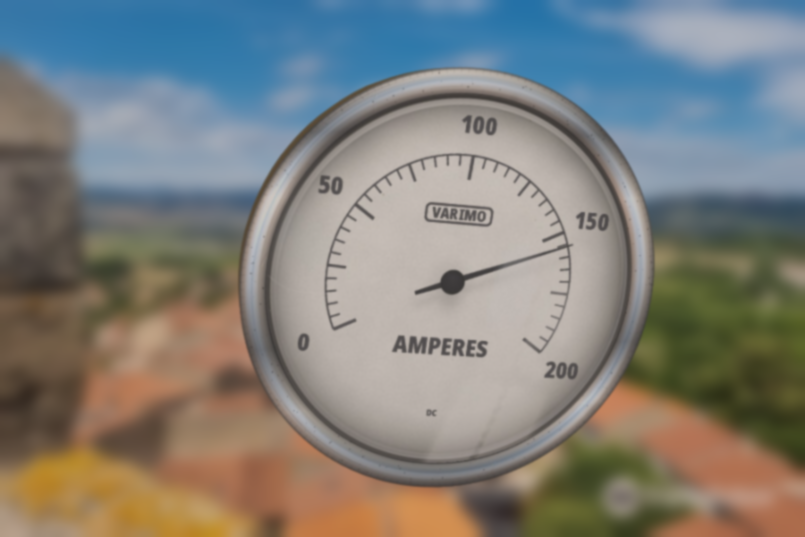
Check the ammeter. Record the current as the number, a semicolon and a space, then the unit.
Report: 155; A
